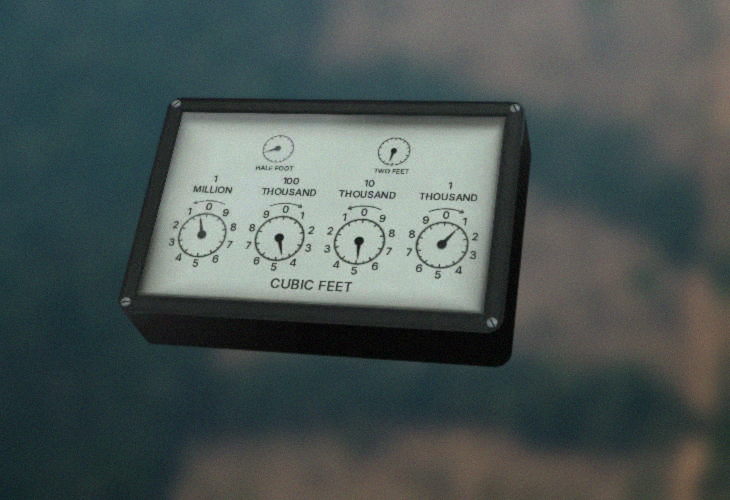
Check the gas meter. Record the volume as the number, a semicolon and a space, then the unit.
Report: 45100; ft³
